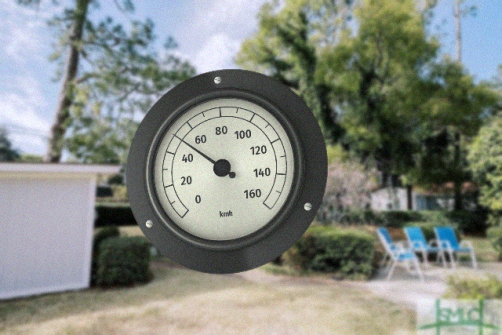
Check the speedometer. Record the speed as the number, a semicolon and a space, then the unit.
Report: 50; km/h
